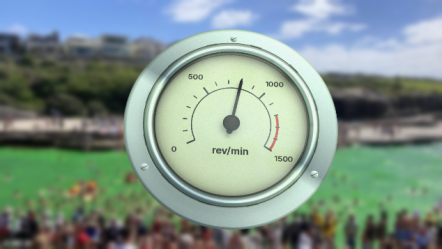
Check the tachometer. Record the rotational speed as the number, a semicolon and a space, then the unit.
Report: 800; rpm
